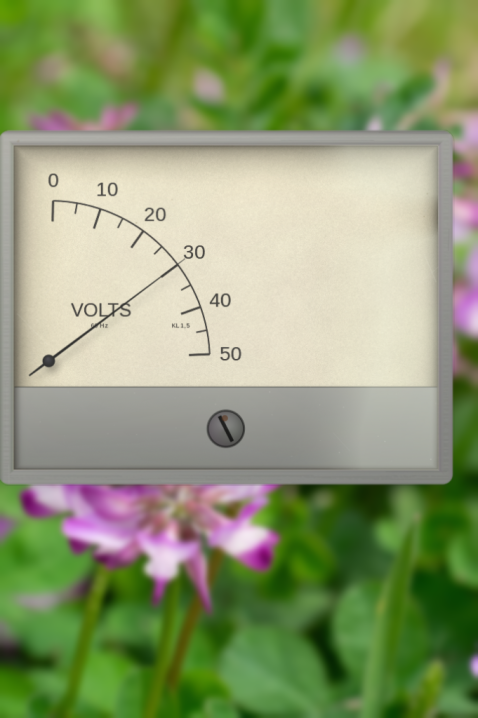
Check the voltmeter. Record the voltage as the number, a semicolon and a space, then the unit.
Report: 30; V
